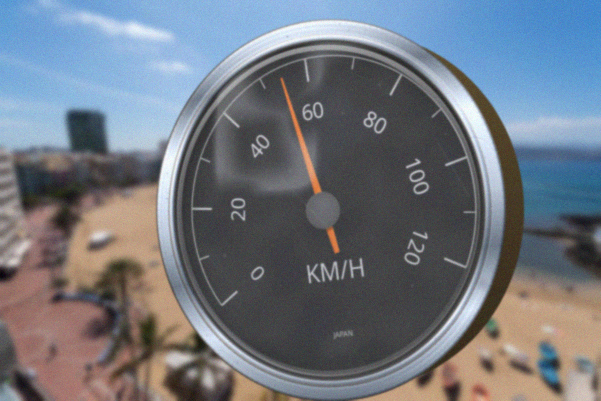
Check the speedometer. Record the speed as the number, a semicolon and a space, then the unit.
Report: 55; km/h
